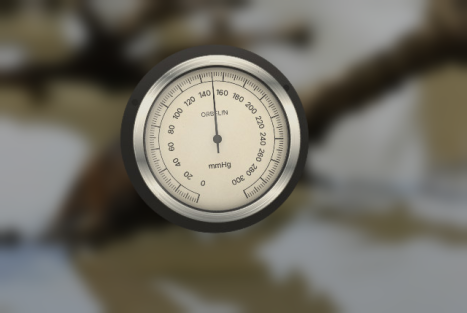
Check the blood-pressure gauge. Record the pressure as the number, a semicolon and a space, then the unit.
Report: 150; mmHg
